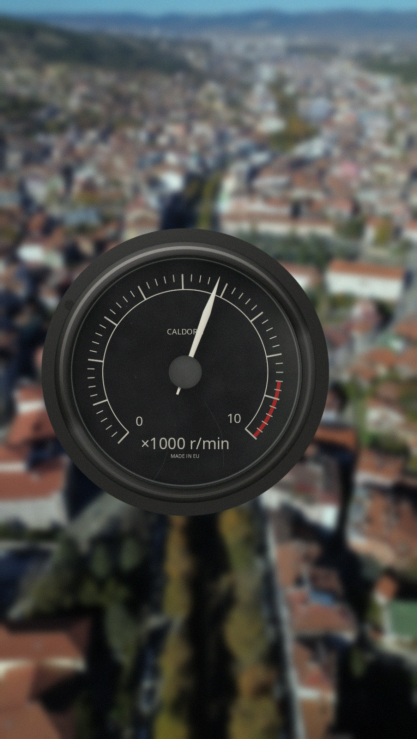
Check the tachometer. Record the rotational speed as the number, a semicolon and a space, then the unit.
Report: 5800; rpm
